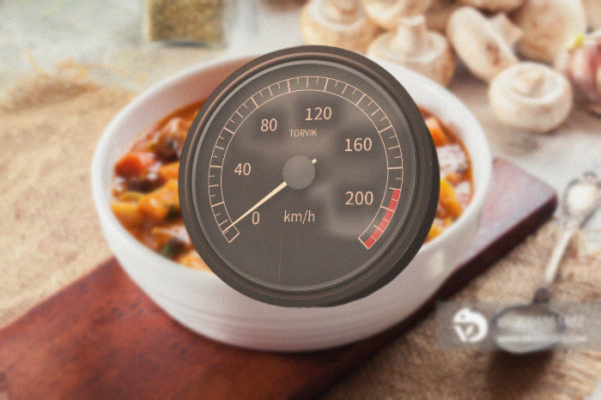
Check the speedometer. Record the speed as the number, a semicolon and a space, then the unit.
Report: 5; km/h
